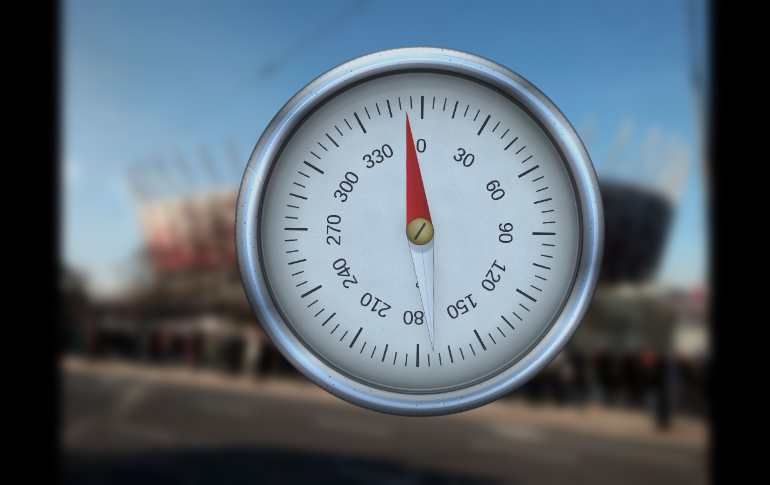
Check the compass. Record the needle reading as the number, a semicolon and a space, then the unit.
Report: 352.5; °
